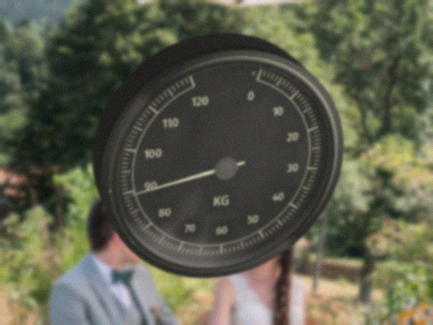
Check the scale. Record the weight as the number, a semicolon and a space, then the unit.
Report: 90; kg
